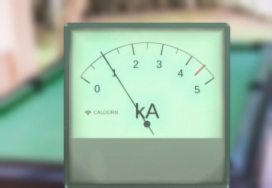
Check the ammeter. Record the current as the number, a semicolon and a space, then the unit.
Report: 1; kA
